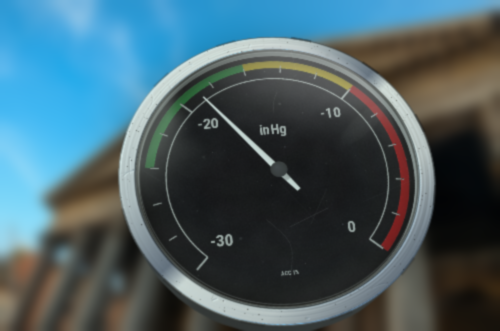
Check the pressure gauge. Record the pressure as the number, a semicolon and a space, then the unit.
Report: -19; inHg
